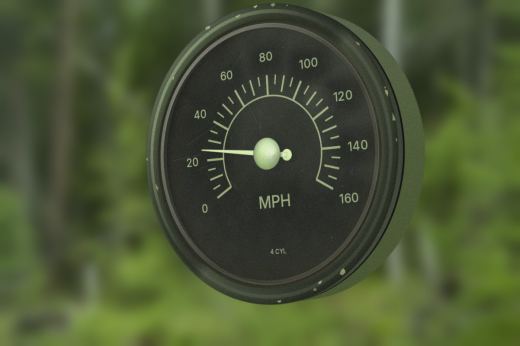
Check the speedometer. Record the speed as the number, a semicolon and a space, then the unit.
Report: 25; mph
